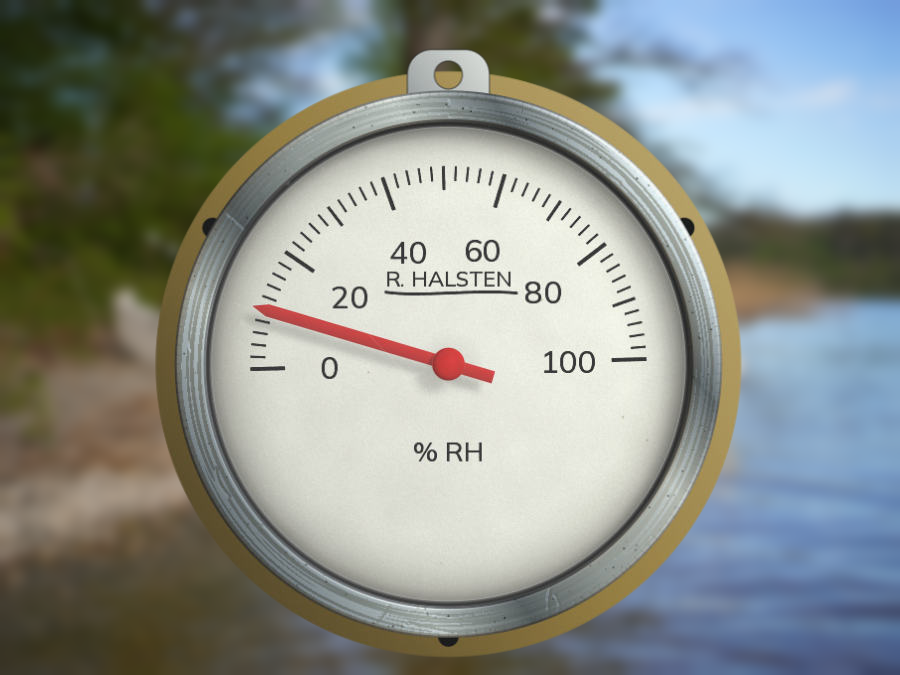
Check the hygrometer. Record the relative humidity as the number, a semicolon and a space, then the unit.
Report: 10; %
